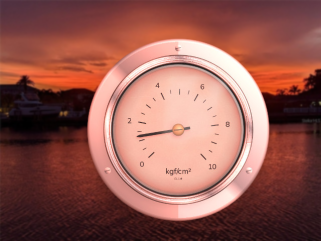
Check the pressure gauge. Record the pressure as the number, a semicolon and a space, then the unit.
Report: 1.25; kg/cm²
